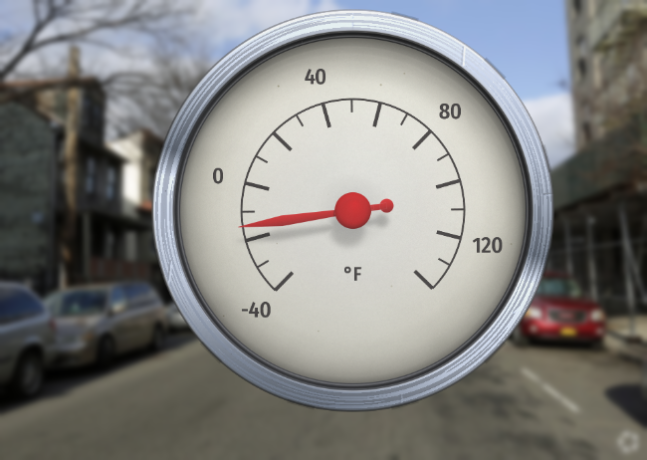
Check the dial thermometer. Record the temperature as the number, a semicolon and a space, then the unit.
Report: -15; °F
